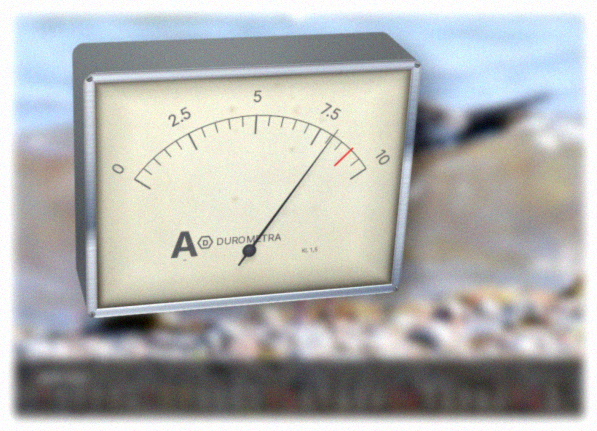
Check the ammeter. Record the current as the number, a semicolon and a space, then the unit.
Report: 8; A
